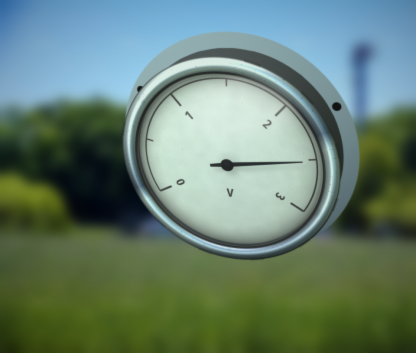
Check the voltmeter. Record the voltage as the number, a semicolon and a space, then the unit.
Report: 2.5; V
